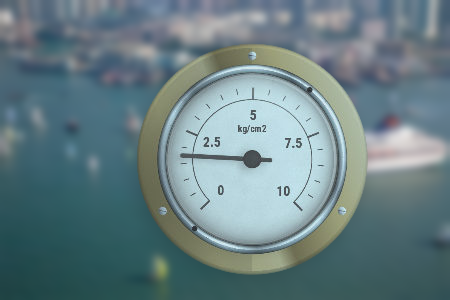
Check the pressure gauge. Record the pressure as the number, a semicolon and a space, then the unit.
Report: 1.75; kg/cm²
